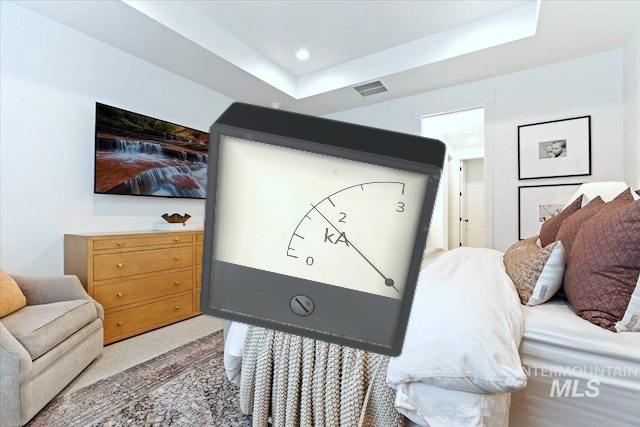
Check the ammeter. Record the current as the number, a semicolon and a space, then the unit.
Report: 1.75; kA
